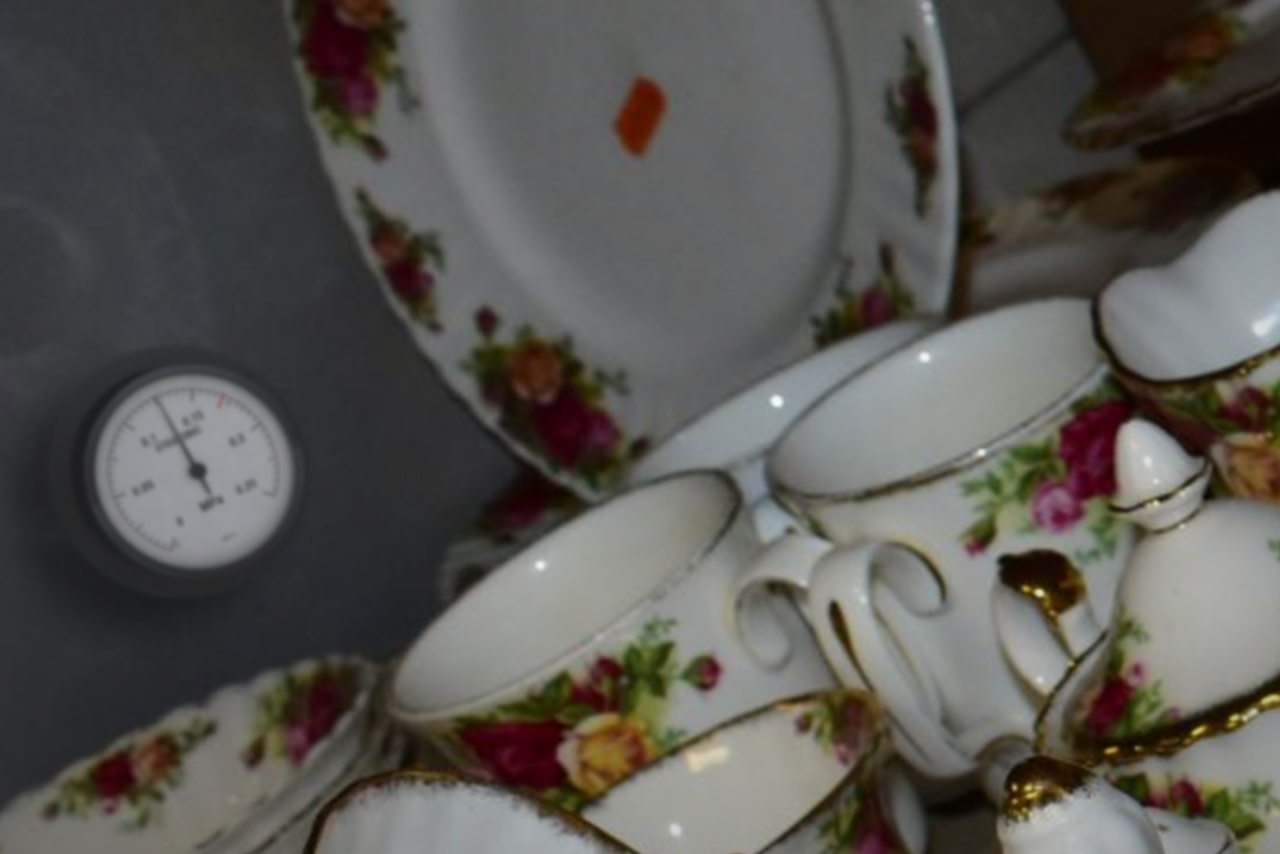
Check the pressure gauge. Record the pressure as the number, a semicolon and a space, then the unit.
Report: 0.125; MPa
